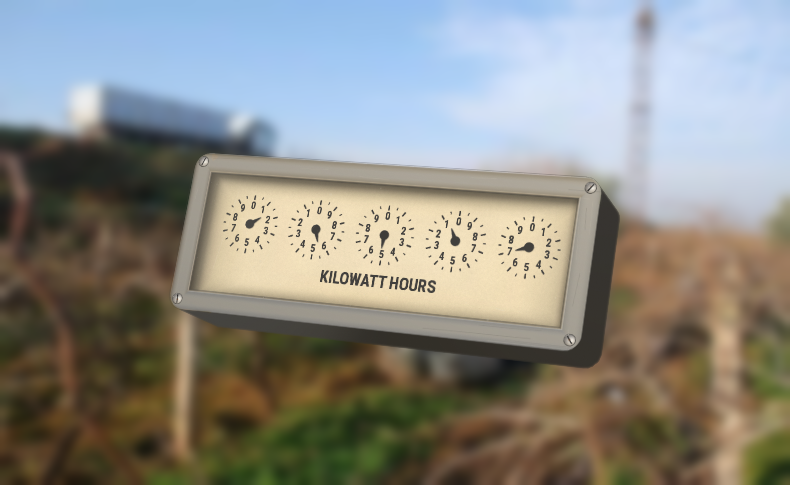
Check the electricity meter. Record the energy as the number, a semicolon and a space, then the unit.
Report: 15507; kWh
